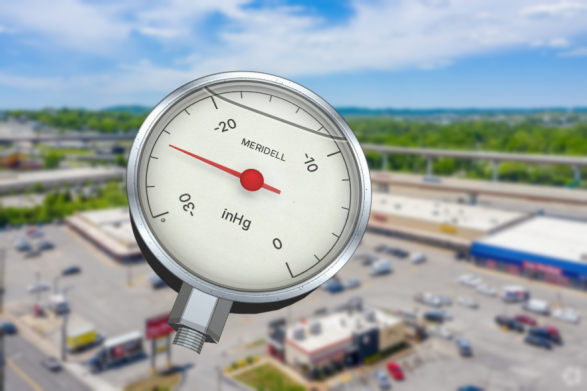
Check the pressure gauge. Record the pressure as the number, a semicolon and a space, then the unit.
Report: -25; inHg
